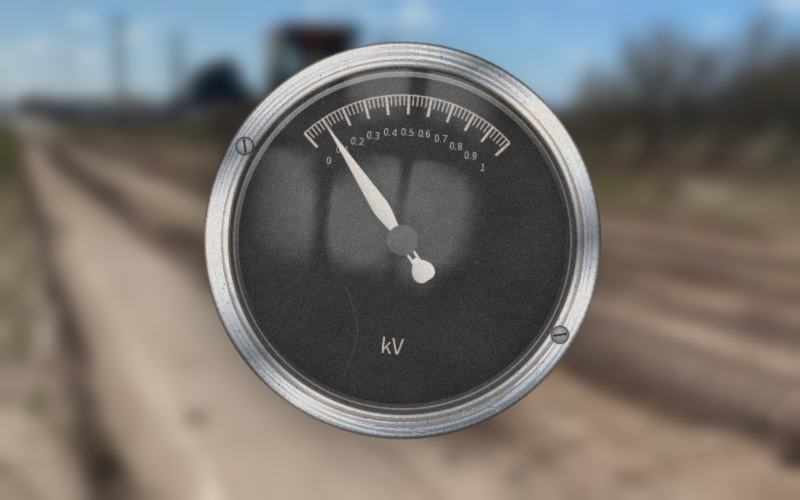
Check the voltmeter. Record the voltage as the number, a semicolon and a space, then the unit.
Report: 0.1; kV
